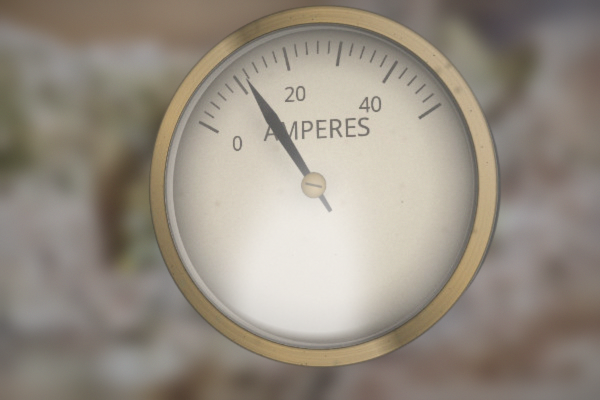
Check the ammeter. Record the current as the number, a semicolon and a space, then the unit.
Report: 12; A
